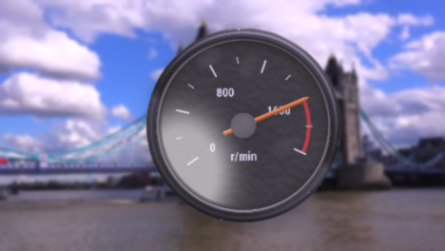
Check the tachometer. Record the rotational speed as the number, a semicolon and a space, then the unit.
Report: 1600; rpm
